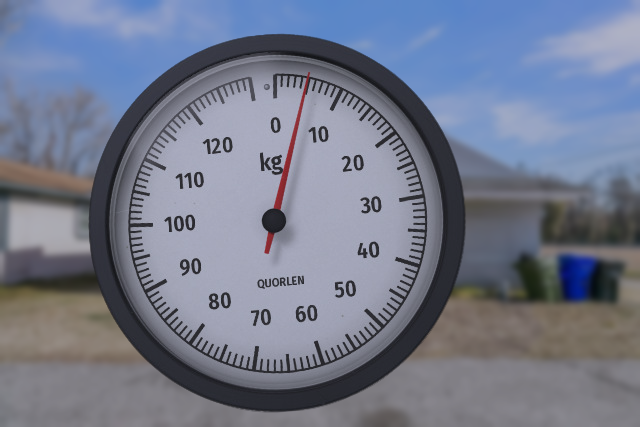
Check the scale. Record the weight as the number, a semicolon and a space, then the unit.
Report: 5; kg
